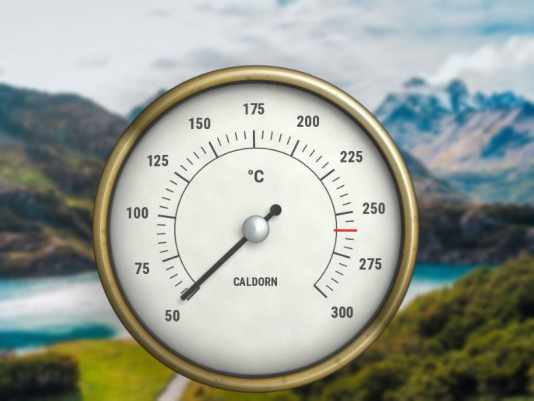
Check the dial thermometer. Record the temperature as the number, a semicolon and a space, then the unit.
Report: 52.5; °C
